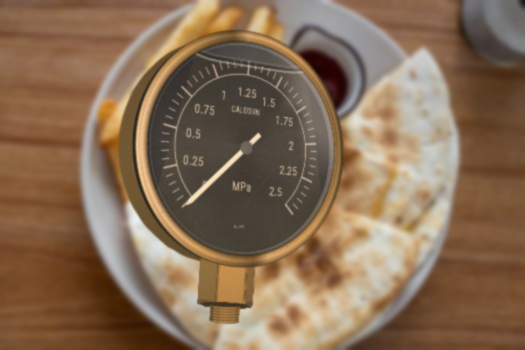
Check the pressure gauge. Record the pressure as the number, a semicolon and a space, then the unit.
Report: 0; MPa
